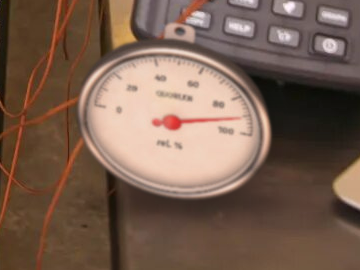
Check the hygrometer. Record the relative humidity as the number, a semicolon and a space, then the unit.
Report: 90; %
